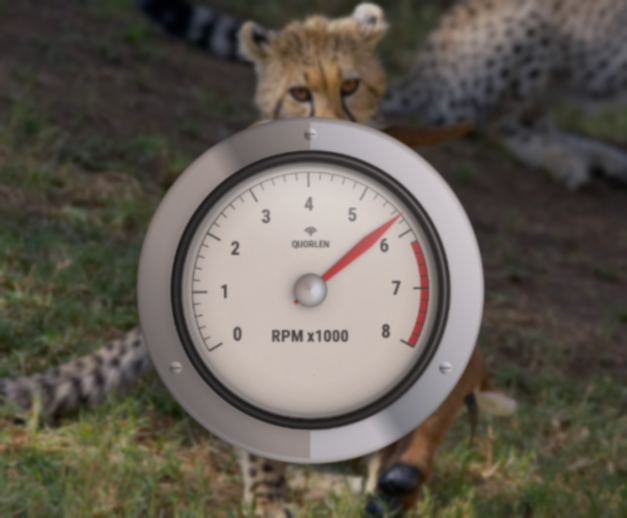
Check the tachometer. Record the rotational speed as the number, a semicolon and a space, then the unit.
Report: 5700; rpm
